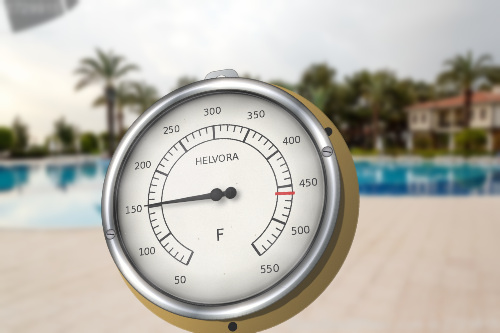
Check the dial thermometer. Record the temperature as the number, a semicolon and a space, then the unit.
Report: 150; °F
